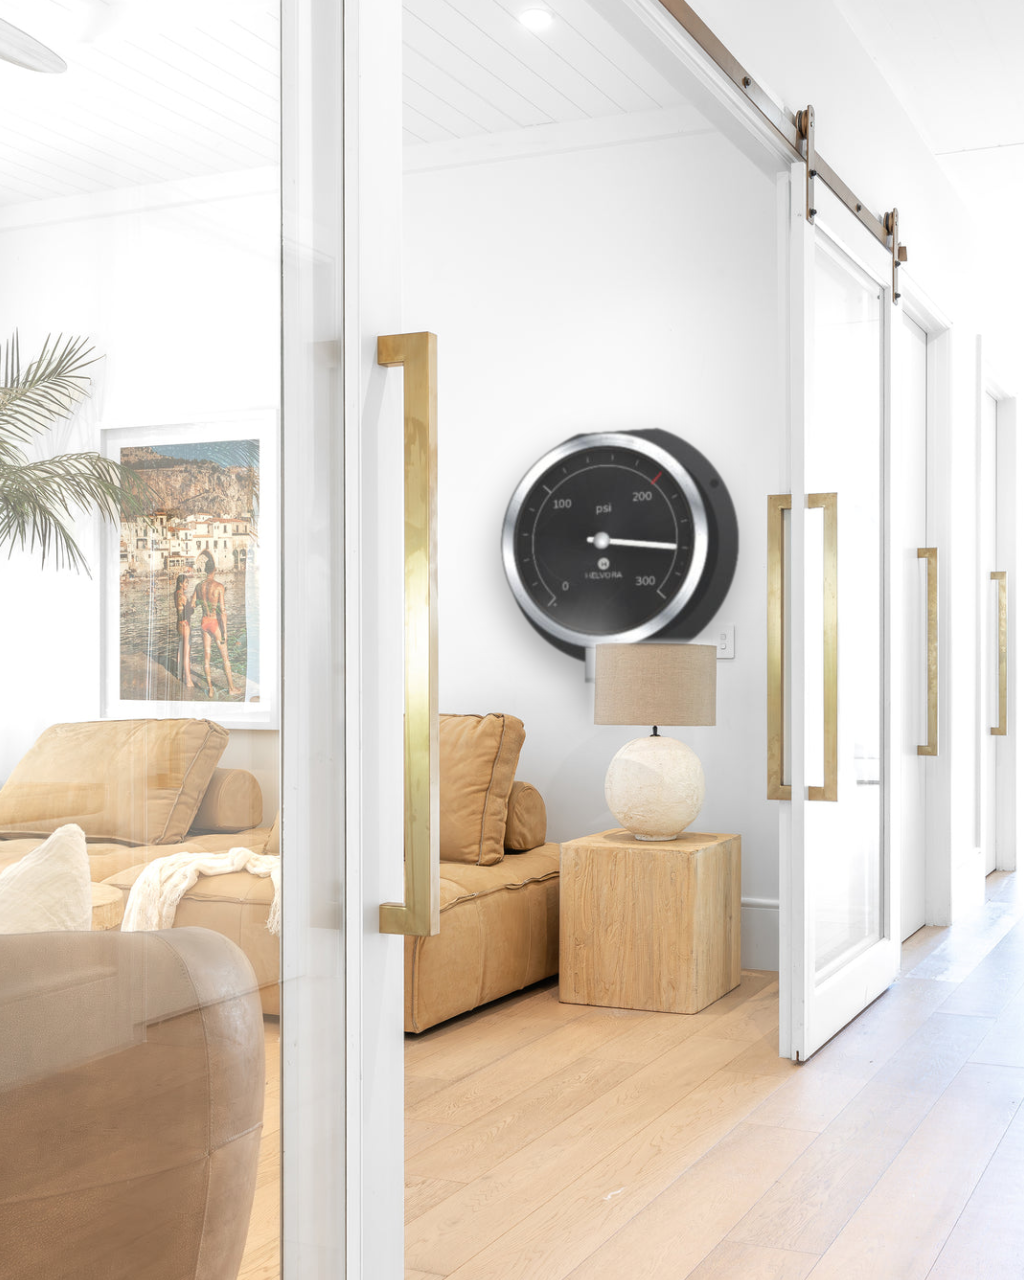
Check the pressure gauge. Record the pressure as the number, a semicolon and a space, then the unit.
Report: 260; psi
